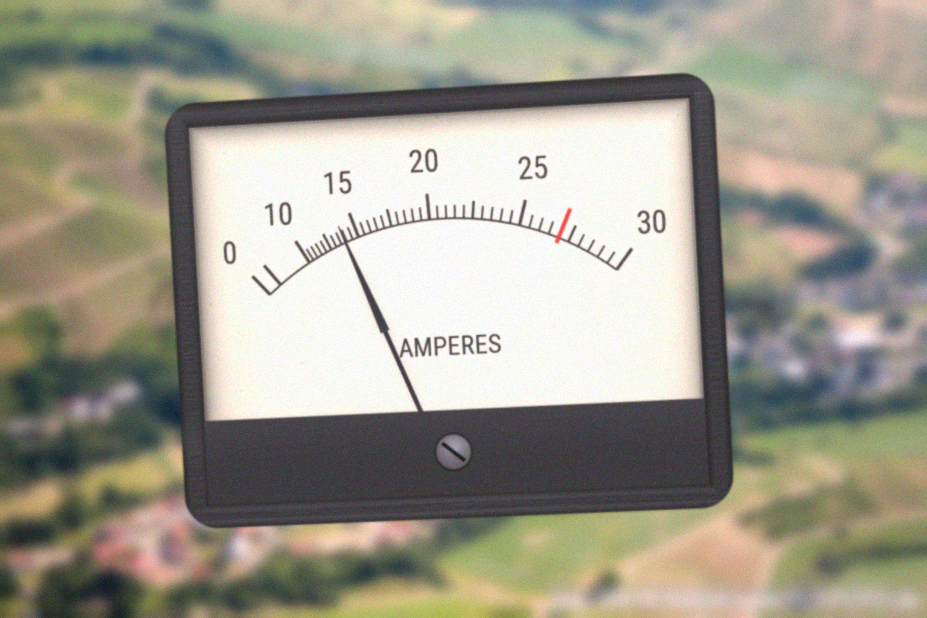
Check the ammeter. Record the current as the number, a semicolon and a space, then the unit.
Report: 14; A
